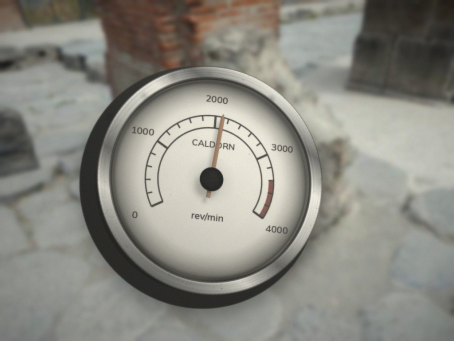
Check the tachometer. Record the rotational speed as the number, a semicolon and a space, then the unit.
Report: 2100; rpm
